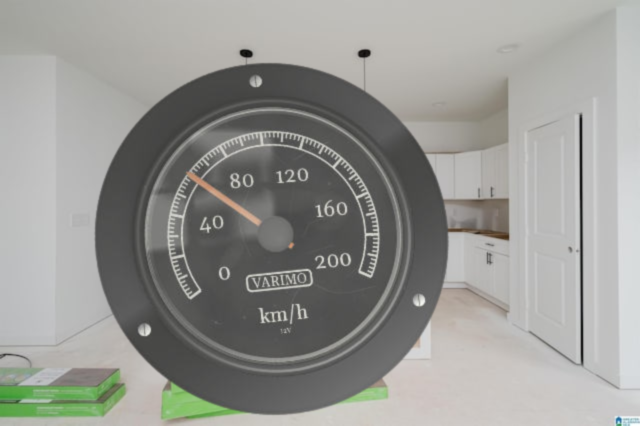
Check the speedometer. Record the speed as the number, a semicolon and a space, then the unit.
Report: 60; km/h
